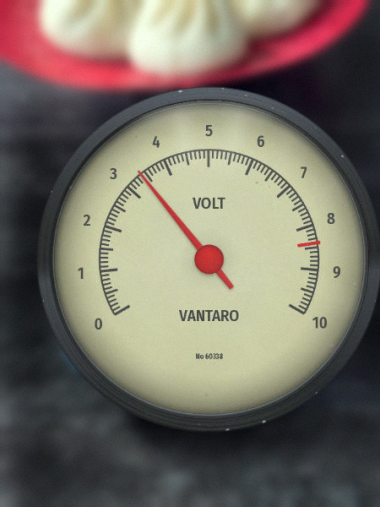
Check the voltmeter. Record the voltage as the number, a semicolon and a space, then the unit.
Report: 3.4; V
